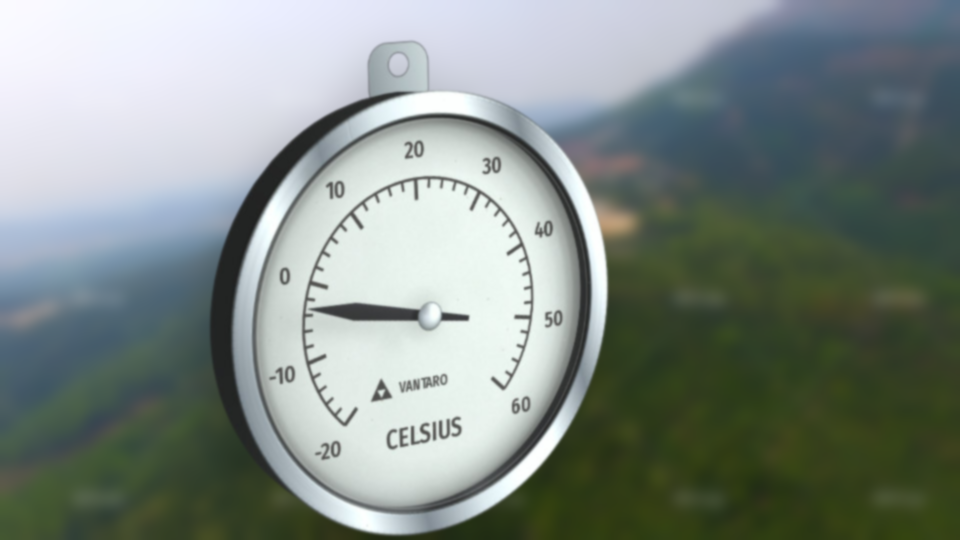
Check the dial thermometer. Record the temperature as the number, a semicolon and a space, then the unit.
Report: -3; °C
